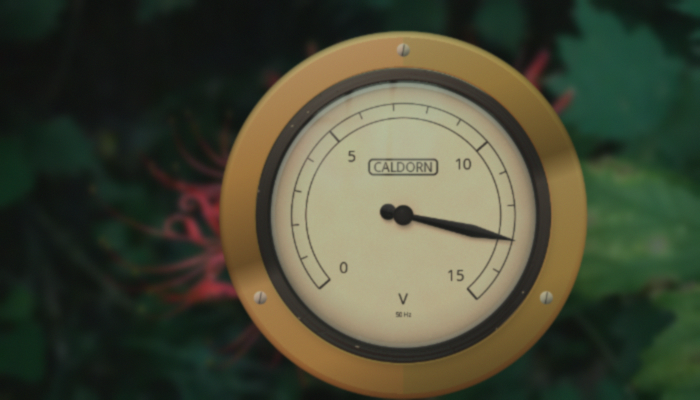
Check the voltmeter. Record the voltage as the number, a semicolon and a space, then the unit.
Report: 13; V
